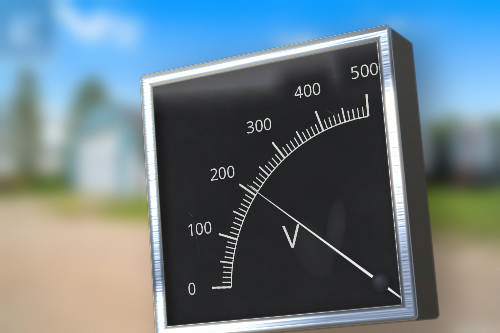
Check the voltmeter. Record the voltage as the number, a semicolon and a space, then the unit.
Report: 210; V
